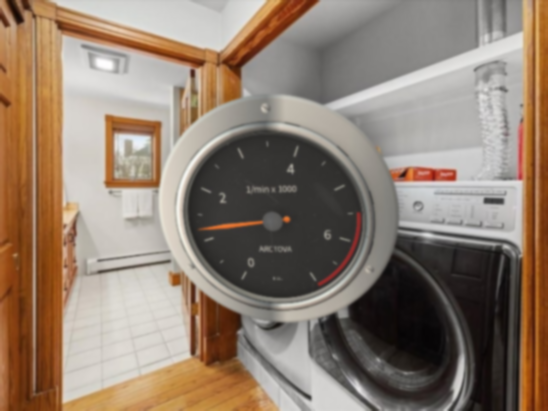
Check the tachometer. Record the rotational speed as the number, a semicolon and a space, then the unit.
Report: 1250; rpm
